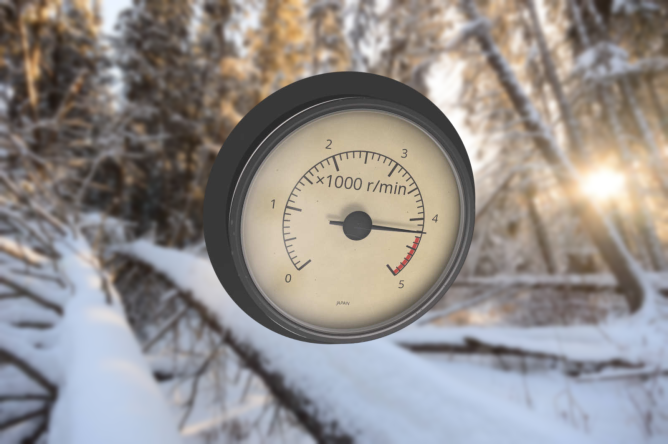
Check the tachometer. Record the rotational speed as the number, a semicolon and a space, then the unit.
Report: 4200; rpm
